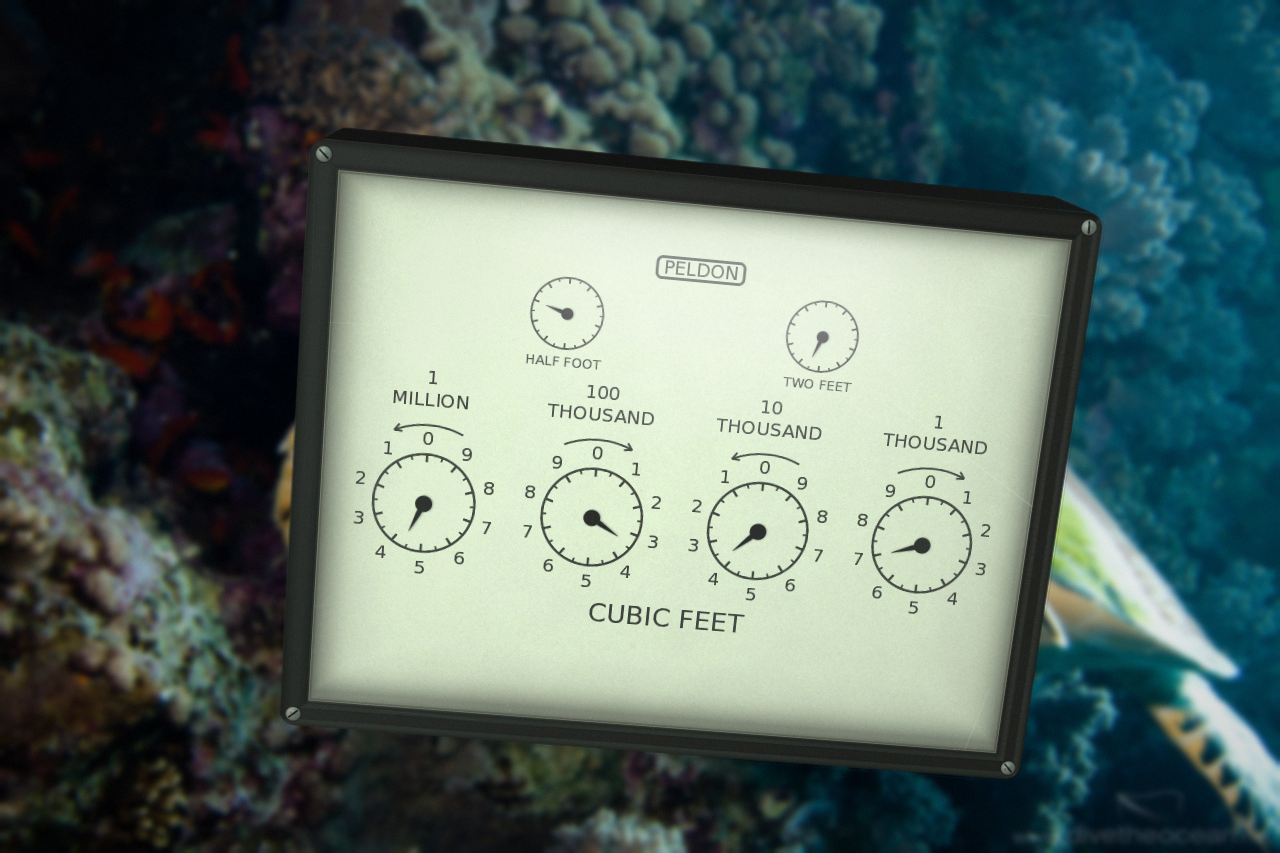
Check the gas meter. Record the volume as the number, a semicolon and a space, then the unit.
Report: 433700; ft³
